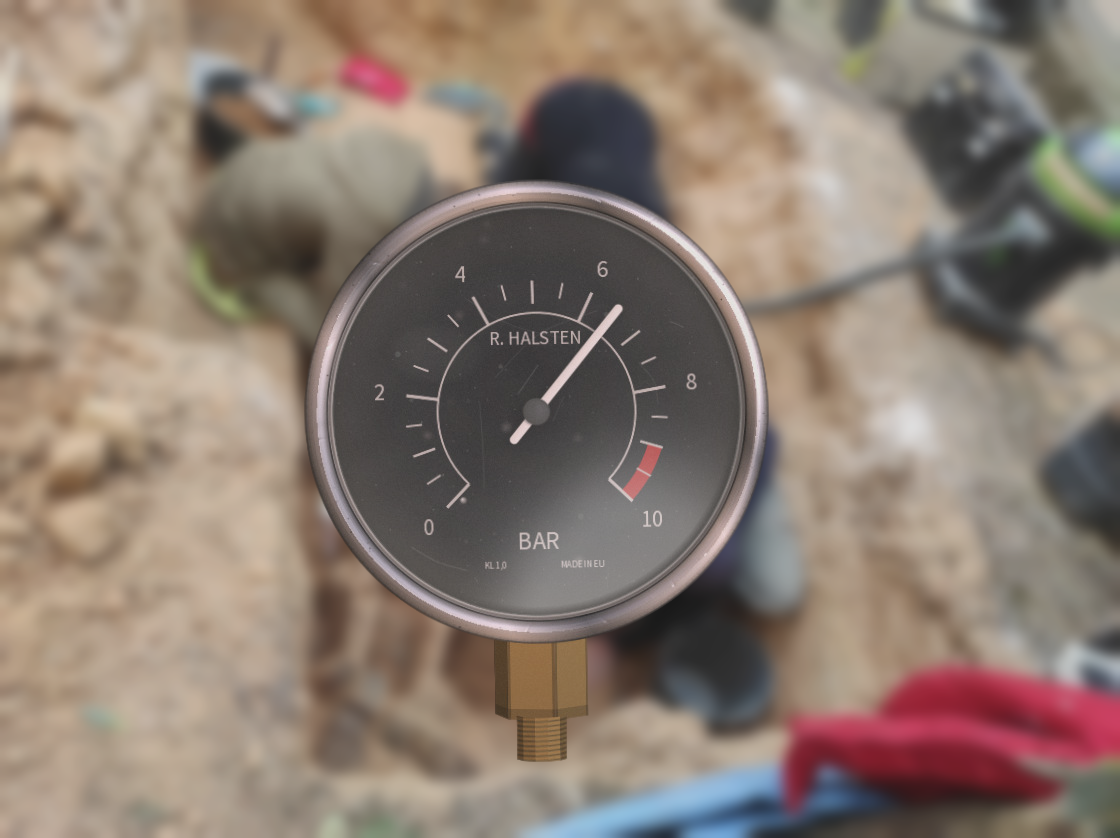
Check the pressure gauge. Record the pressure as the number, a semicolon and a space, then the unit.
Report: 6.5; bar
